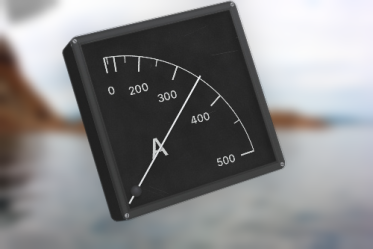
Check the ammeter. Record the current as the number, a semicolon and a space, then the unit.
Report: 350; A
